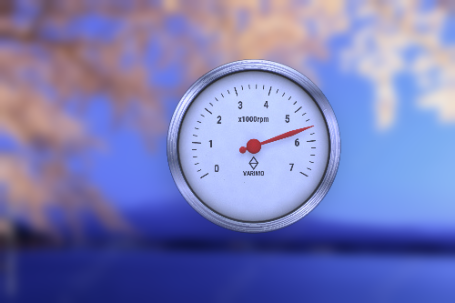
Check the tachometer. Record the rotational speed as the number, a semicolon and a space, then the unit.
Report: 5600; rpm
